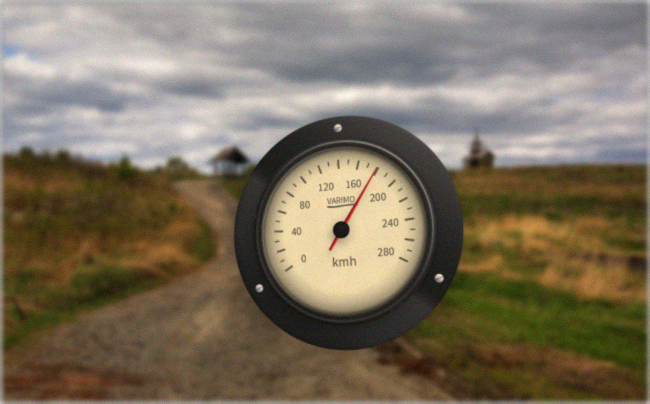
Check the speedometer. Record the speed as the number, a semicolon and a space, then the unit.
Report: 180; km/h
